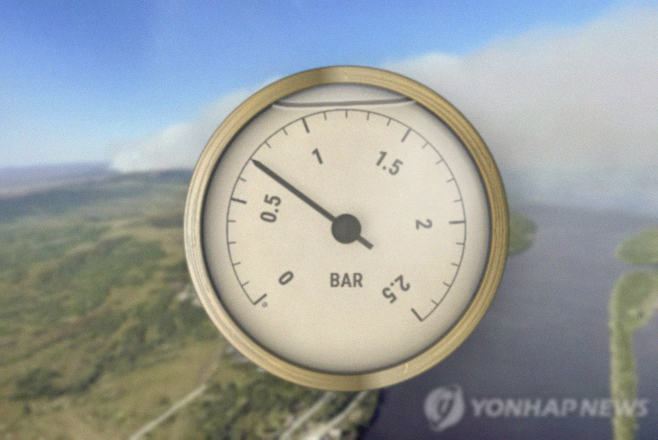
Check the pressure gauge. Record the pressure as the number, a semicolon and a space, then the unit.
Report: 0.7; bar
